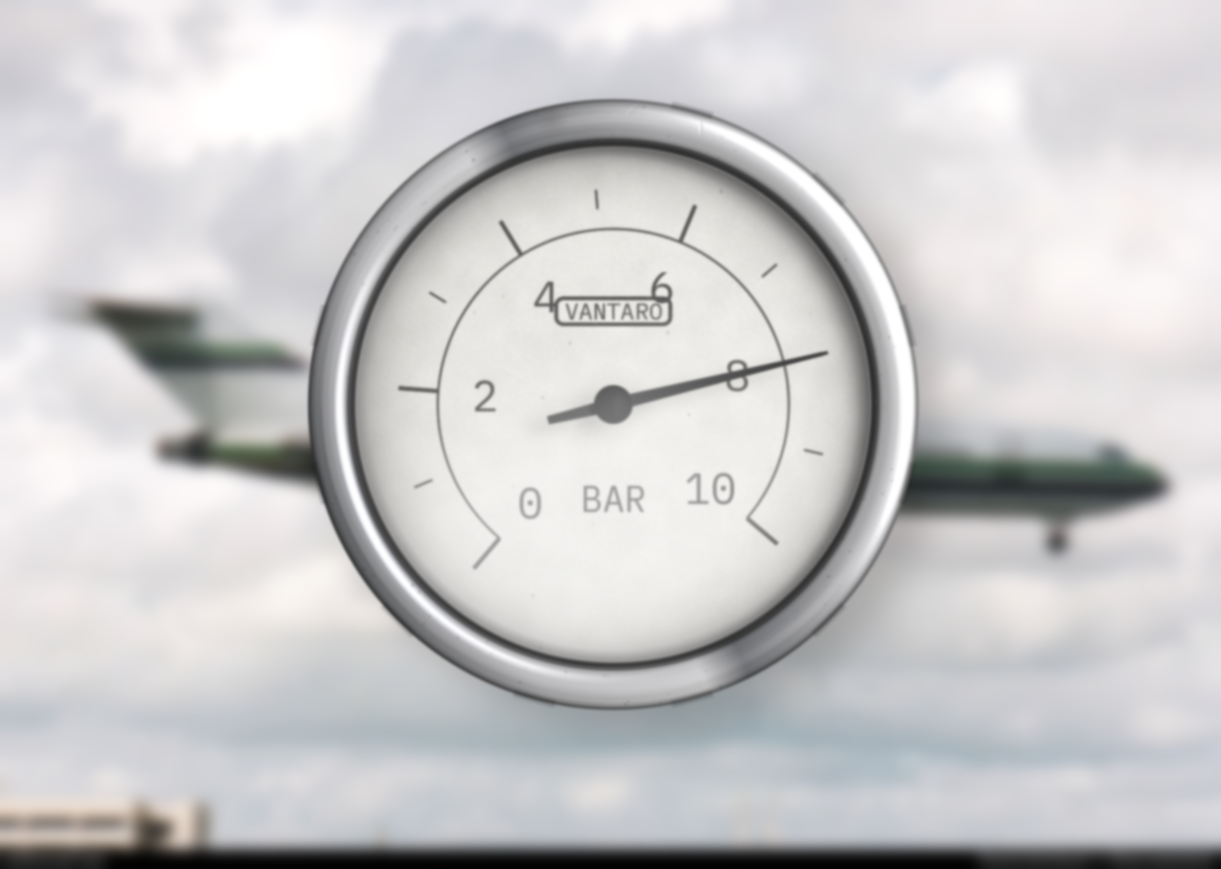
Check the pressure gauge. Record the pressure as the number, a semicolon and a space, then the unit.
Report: 8; bar
